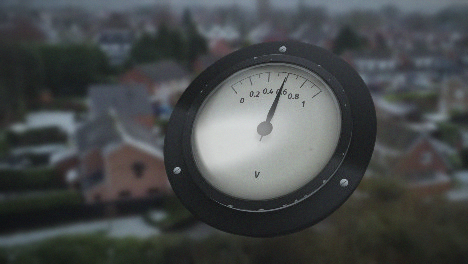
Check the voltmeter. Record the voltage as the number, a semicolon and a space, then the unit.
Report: 0.6; V
